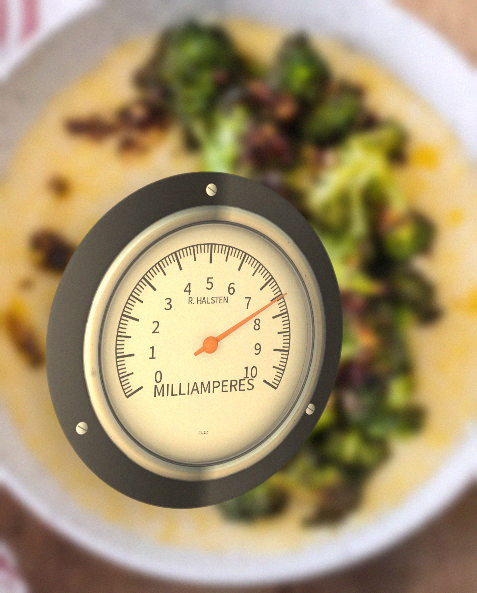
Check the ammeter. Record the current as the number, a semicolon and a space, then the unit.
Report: 7.5; mA
